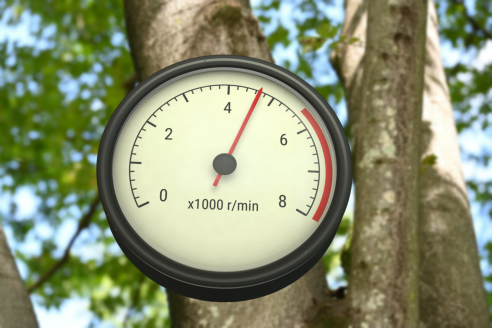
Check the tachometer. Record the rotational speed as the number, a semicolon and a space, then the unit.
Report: 4700; rpm
